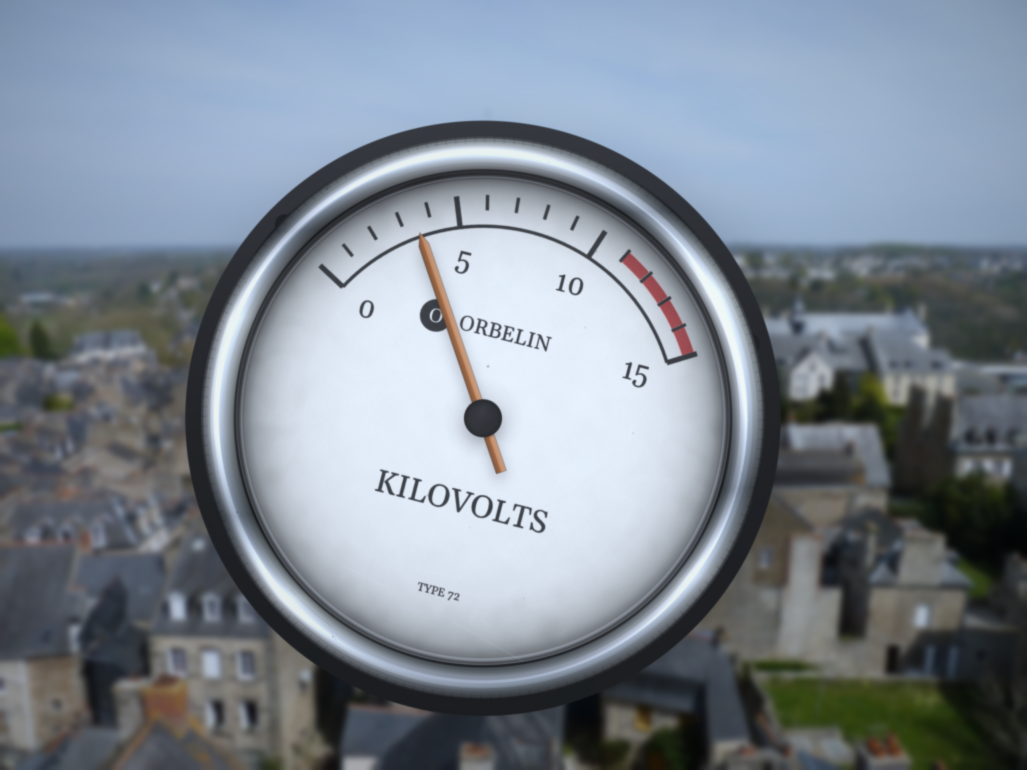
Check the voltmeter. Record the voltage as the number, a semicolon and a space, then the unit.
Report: 3.5; kV
